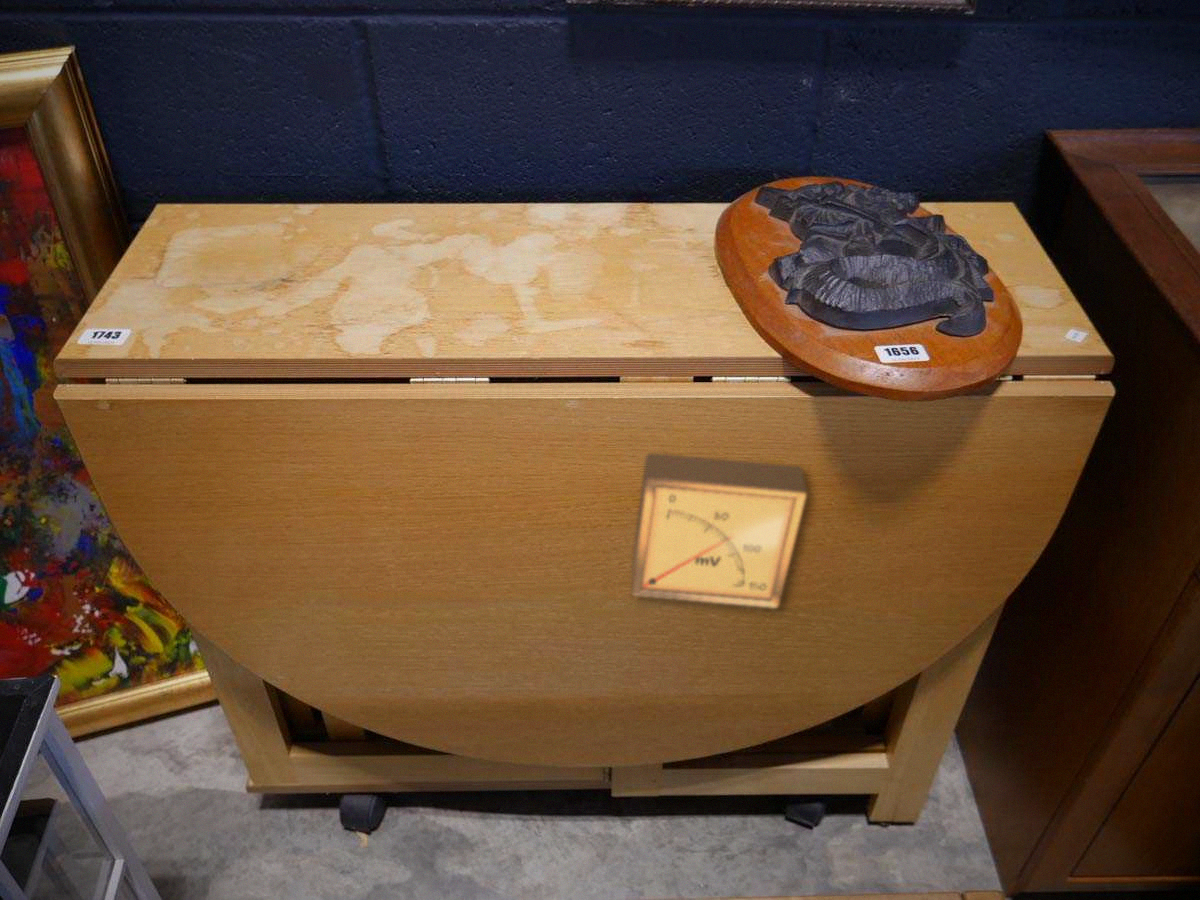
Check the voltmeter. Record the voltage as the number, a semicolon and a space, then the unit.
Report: 75; mV
